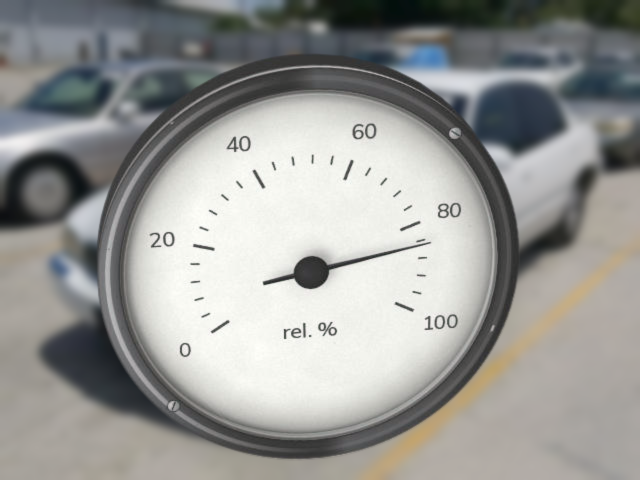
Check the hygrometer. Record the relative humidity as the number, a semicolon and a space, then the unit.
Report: 84; %
